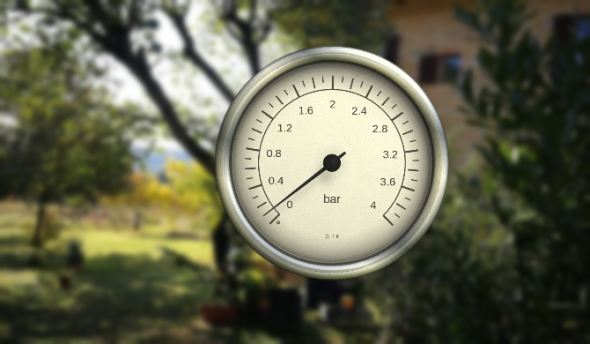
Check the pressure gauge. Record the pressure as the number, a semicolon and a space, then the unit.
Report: 0.1; bar
